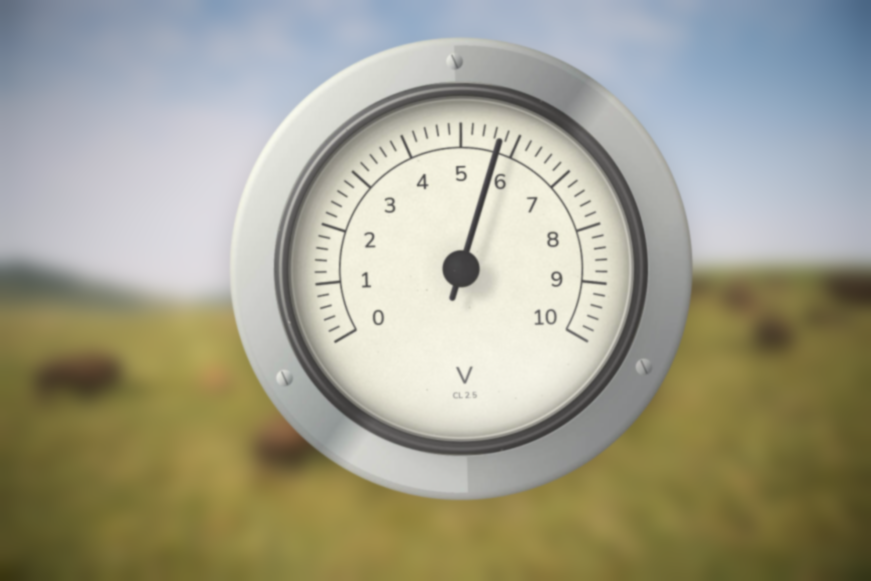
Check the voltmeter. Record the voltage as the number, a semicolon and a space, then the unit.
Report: 5.7; V
